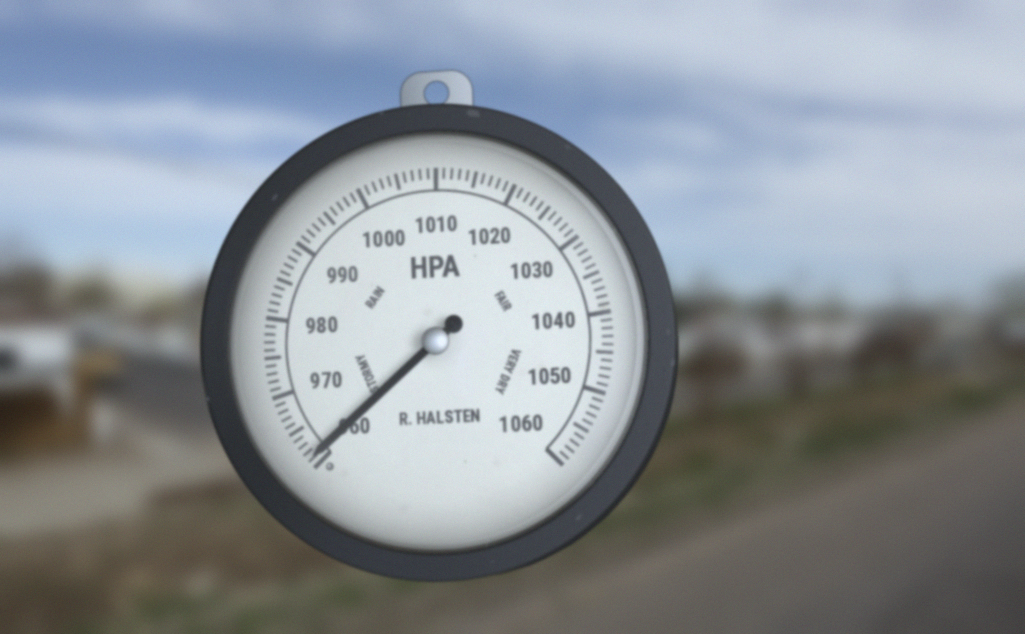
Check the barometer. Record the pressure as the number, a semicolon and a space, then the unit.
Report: 961; hPa
